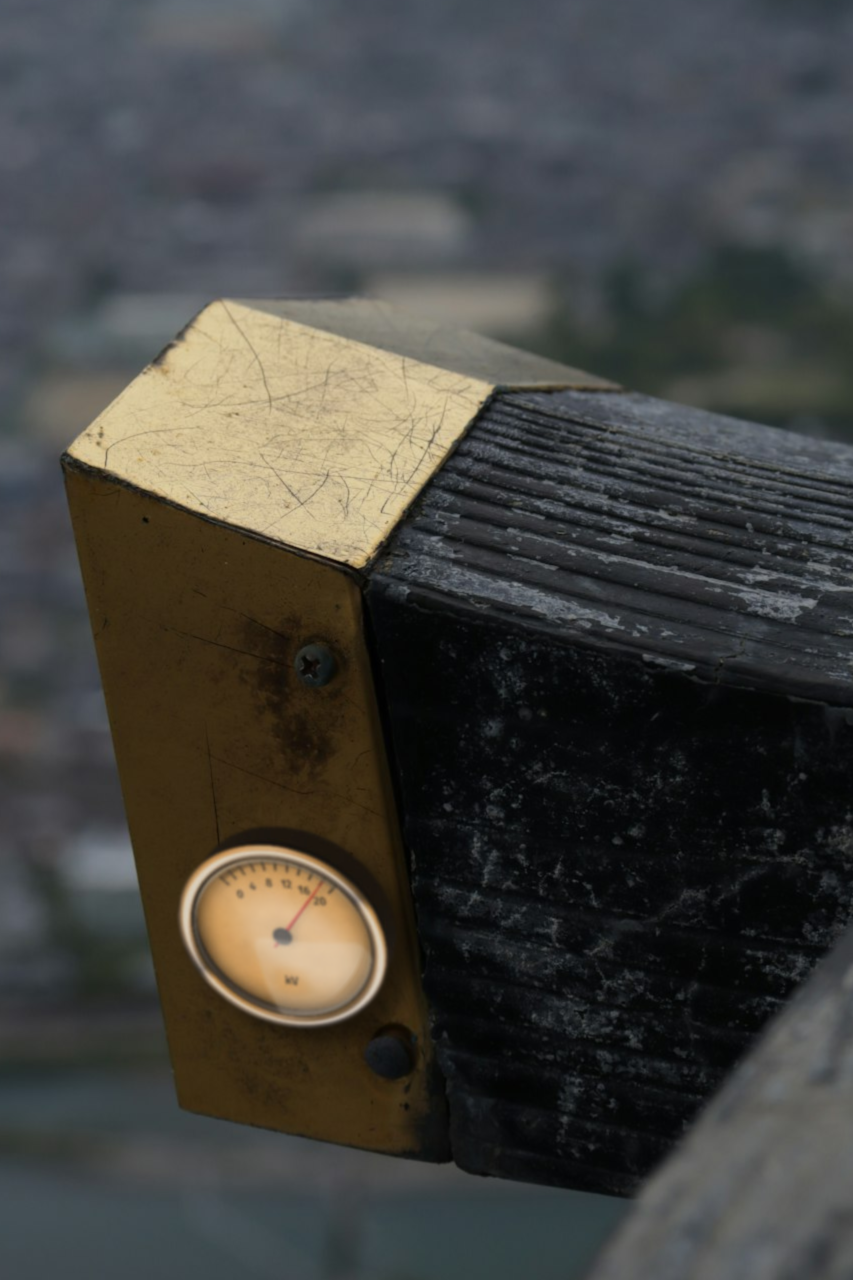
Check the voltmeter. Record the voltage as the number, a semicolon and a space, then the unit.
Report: 18; kV
